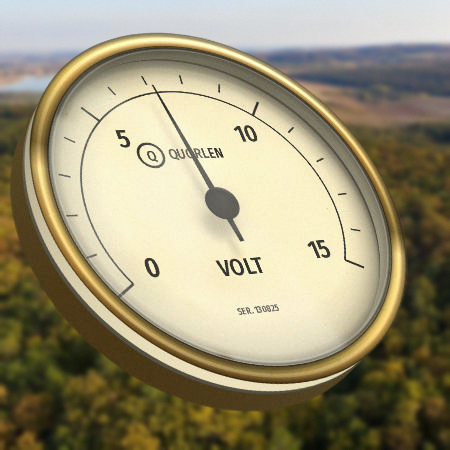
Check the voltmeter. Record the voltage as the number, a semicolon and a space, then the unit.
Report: 7; V
